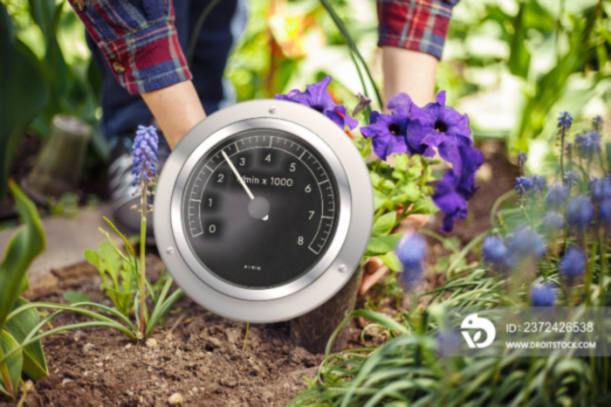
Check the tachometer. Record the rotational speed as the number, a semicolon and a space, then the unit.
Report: 2600; rpm
